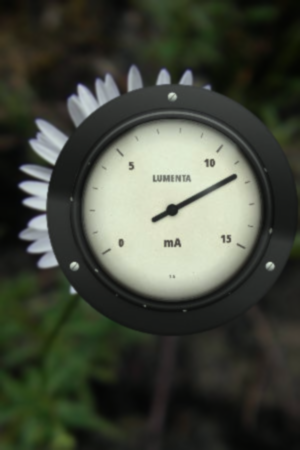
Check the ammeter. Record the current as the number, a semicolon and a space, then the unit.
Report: 11.5; mA
